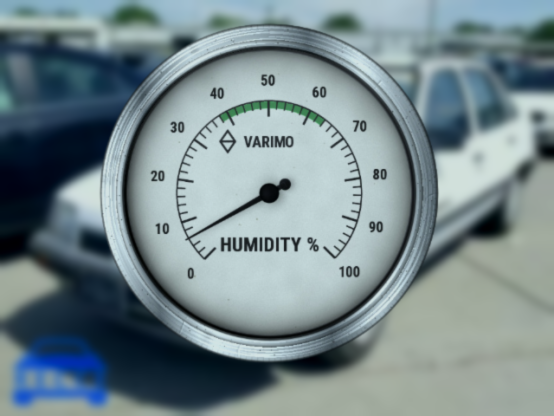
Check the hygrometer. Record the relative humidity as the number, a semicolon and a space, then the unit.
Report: 6; %
